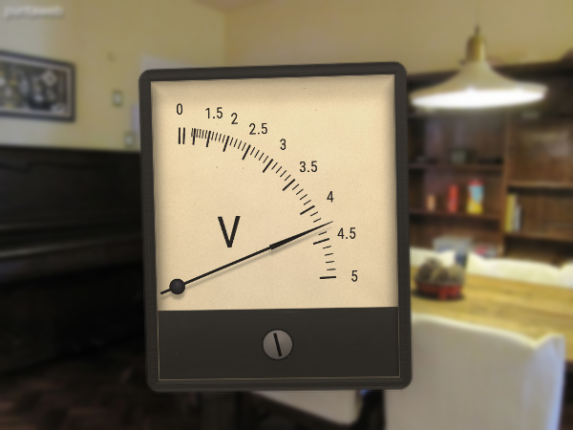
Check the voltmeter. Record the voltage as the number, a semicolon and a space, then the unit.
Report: 4.3; V
